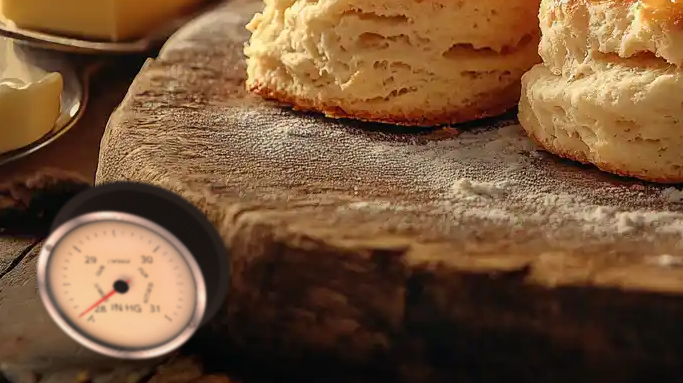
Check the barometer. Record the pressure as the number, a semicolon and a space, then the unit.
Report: 28.1; inHg
